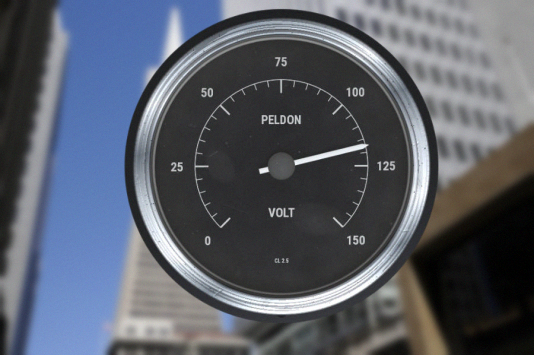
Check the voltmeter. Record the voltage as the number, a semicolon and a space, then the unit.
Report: 117.5; V
